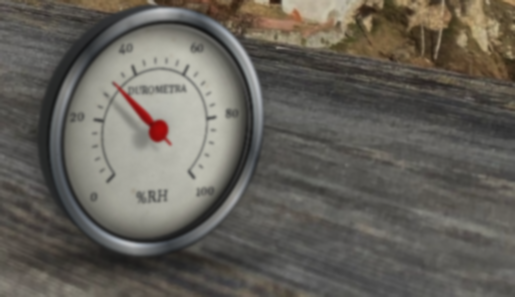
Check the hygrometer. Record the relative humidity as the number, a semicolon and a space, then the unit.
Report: 32; %
